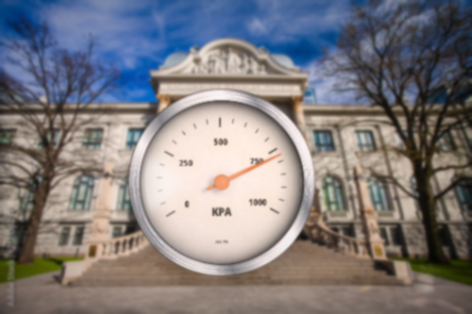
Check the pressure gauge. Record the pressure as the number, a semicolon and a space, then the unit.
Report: 775; kPa
